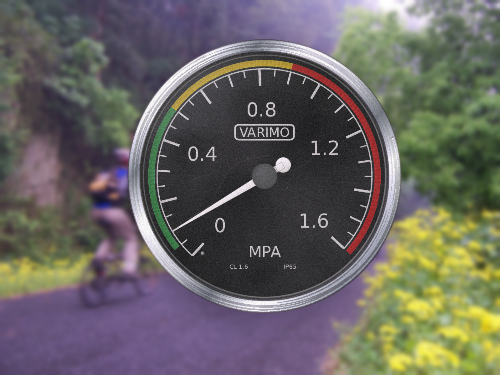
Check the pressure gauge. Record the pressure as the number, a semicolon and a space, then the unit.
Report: 0.1; MPa
